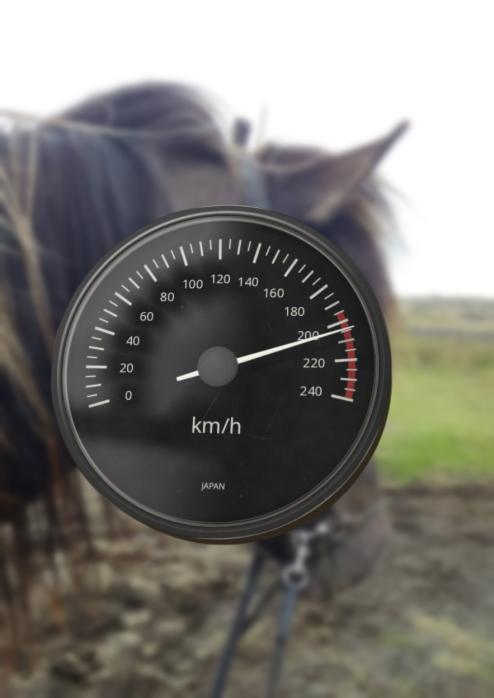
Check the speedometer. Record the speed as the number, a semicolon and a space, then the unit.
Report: 205; km/h
